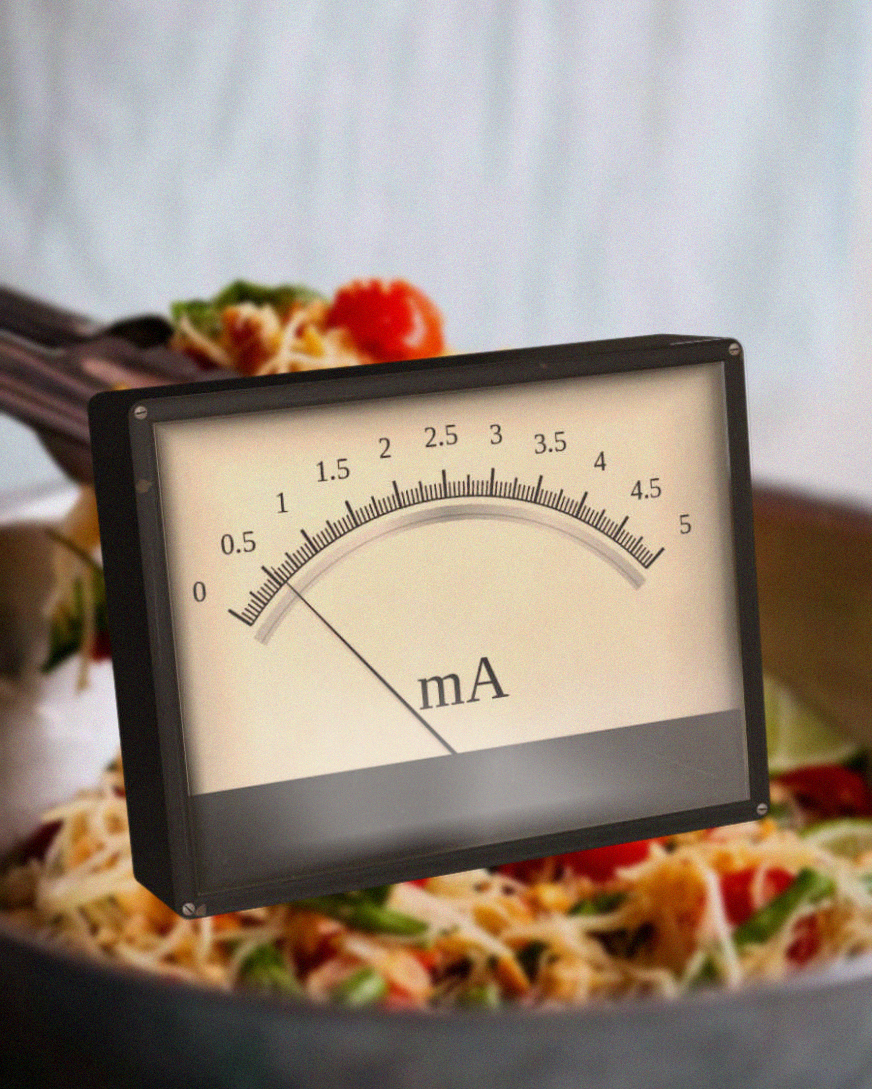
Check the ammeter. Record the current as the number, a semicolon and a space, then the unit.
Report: 0.55; mA
